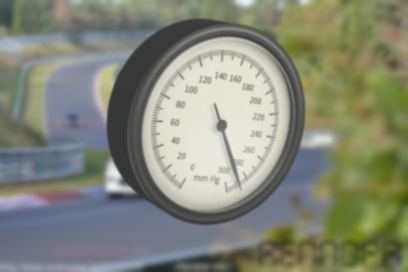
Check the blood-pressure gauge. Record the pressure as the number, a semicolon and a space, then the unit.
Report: 290; mmHg
